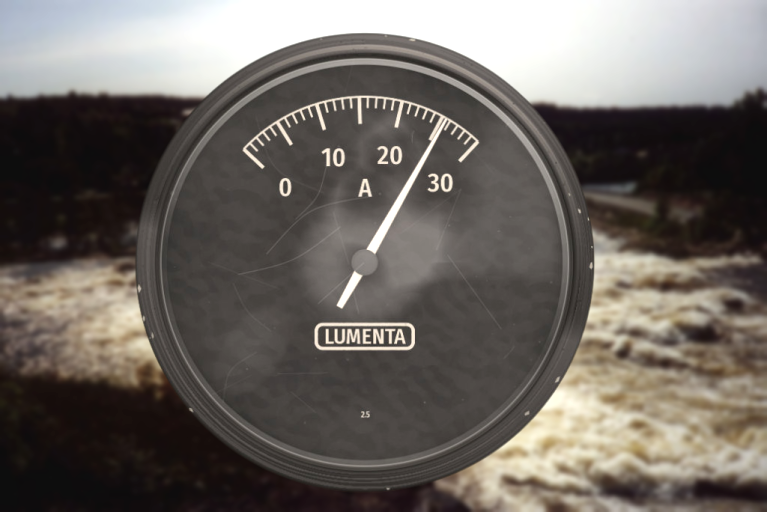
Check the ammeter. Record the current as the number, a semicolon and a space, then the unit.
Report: 25.5; A
